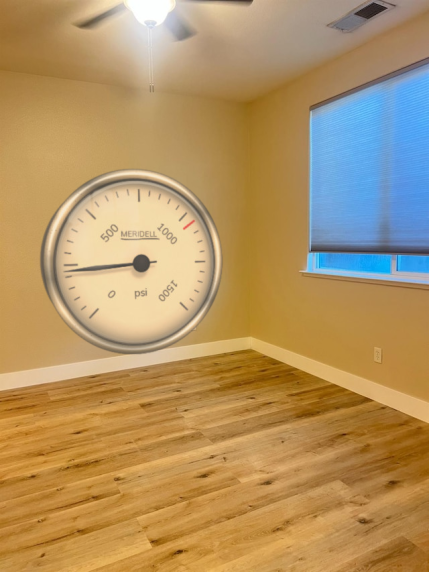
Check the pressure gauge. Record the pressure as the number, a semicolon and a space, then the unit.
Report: 225; psi
